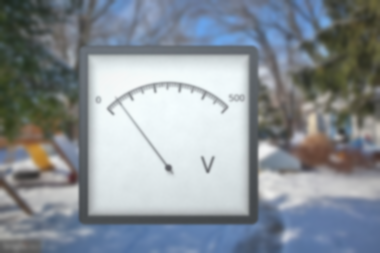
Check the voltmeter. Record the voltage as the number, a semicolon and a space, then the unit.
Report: 50; V
